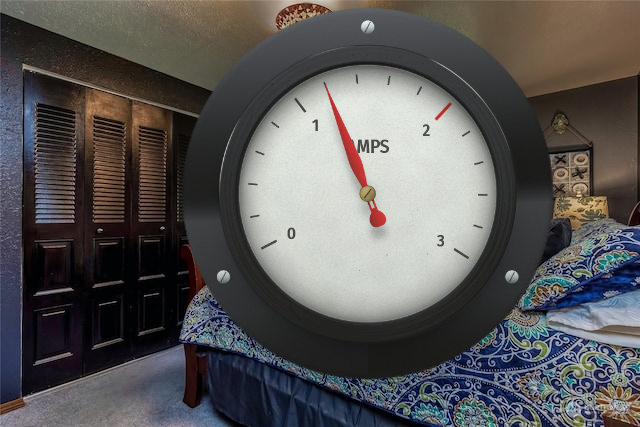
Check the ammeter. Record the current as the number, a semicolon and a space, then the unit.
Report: 1.2; A
